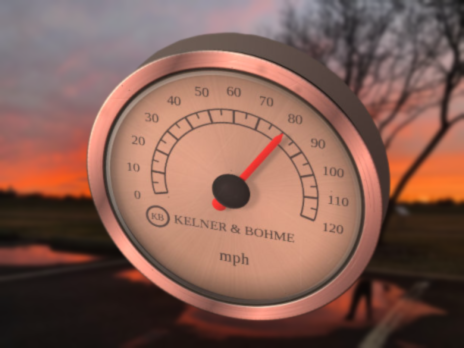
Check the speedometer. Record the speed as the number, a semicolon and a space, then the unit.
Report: 80; mph
